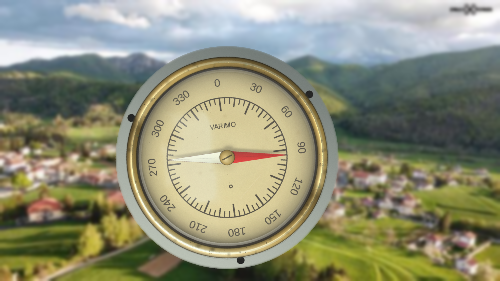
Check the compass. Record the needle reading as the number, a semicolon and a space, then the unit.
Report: 95; °
